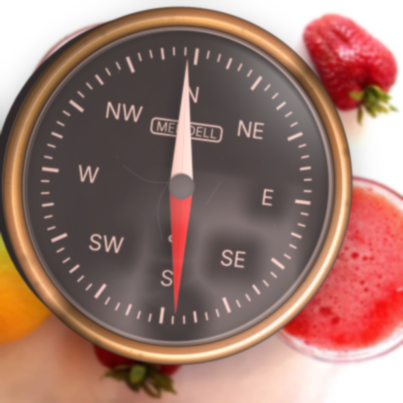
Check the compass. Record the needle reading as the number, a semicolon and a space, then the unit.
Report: 175; °
